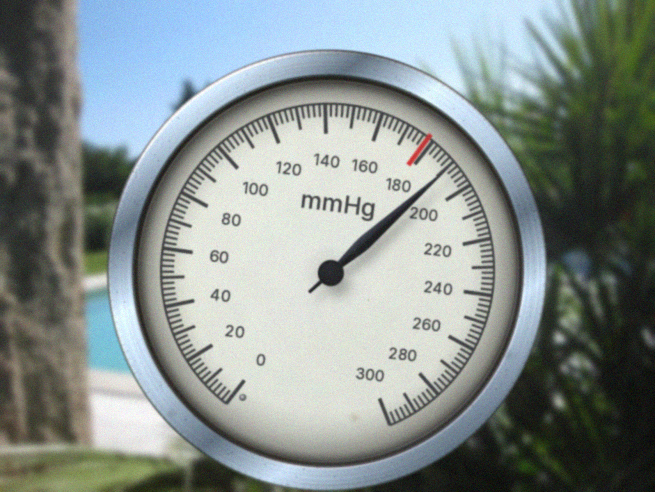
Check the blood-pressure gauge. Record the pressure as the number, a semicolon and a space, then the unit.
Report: 190; mmHg
